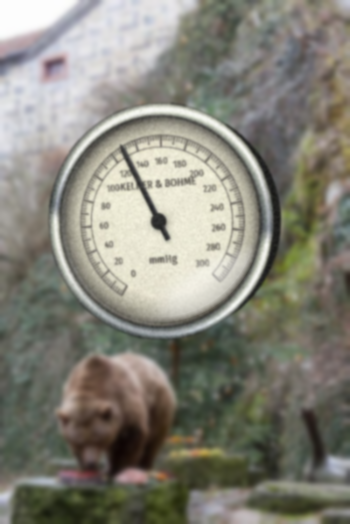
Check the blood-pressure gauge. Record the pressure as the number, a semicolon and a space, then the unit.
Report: 130; mmHg
